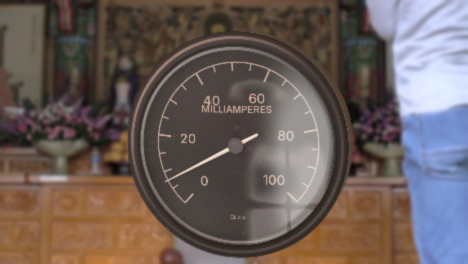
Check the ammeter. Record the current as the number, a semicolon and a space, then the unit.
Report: 7.5; mA
